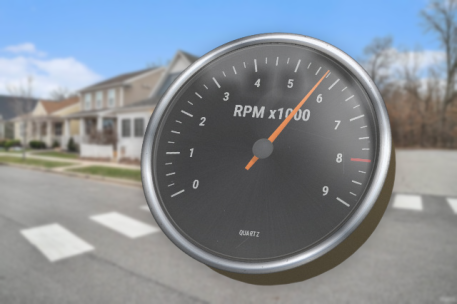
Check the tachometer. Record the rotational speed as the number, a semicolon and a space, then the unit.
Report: 5750; rpm
